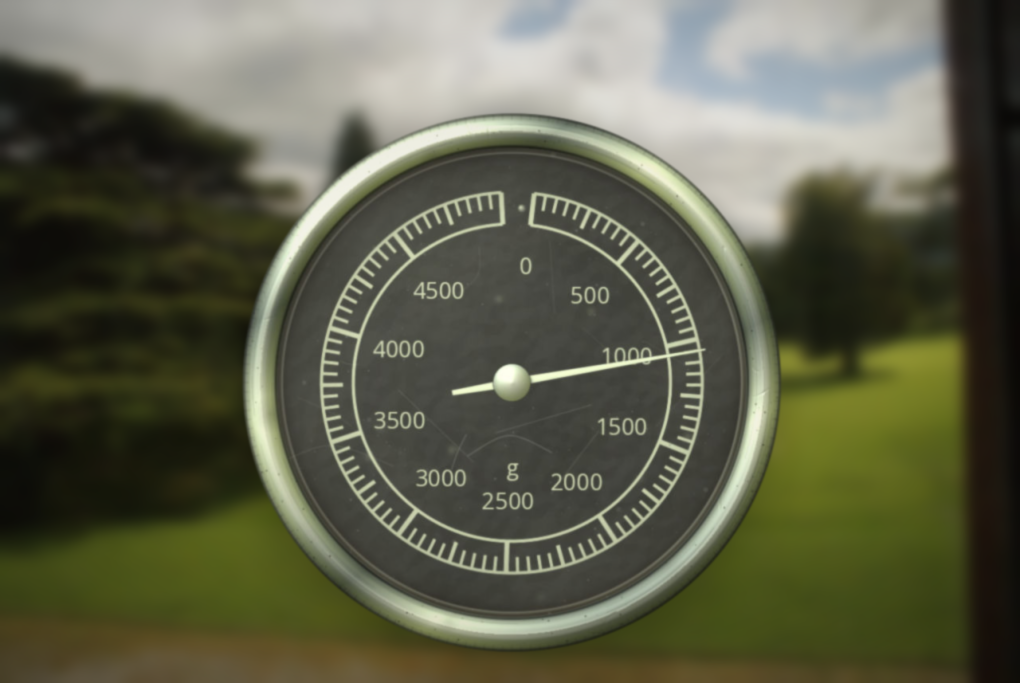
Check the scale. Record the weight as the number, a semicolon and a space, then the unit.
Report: 1050; g
